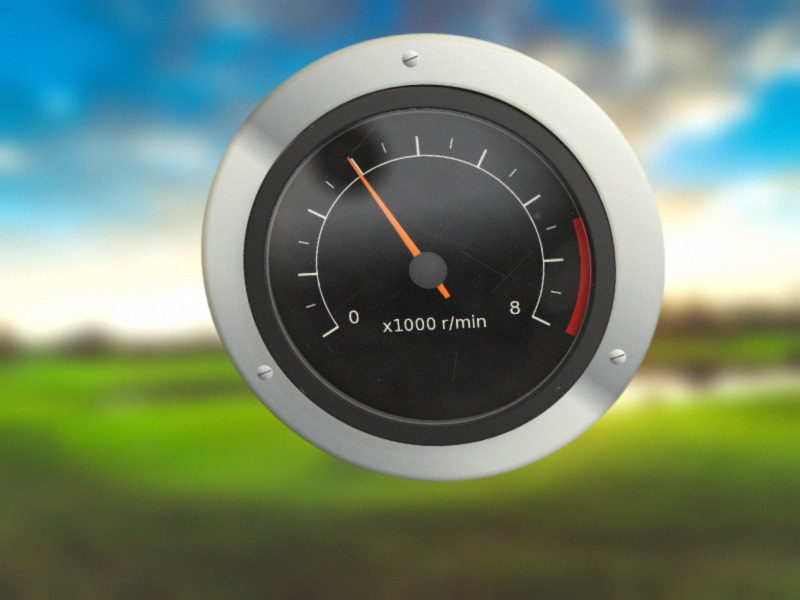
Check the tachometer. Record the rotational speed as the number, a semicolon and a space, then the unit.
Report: 3000; rpm
